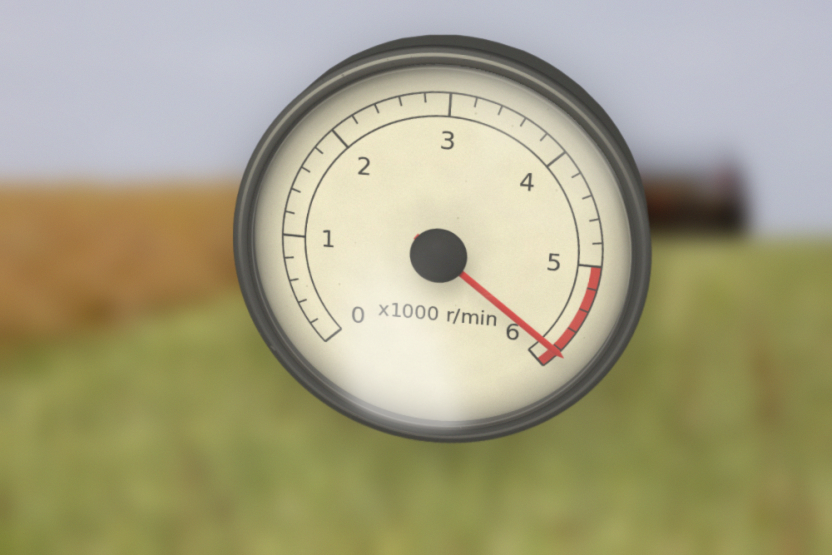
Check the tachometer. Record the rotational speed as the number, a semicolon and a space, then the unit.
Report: 5800; rpm
